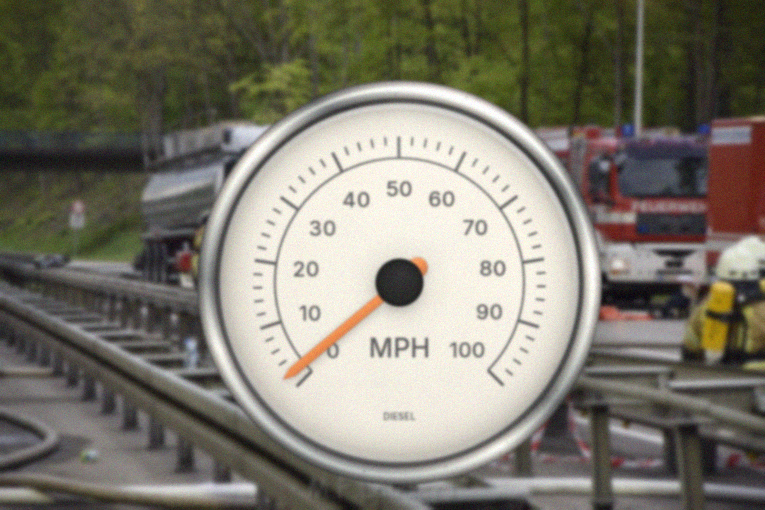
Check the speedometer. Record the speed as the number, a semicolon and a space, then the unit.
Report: 2; mph
